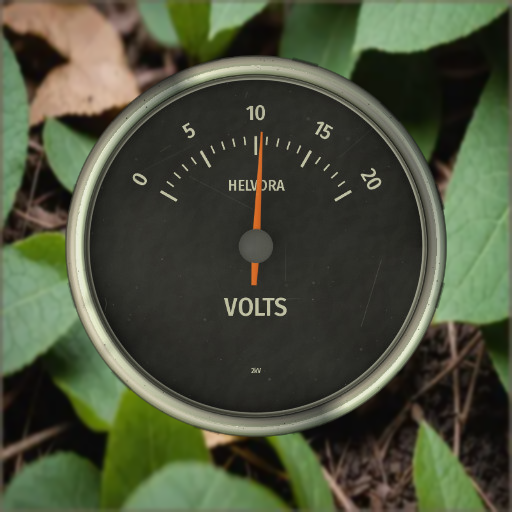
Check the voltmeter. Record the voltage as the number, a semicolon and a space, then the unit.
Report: 10.5; V
